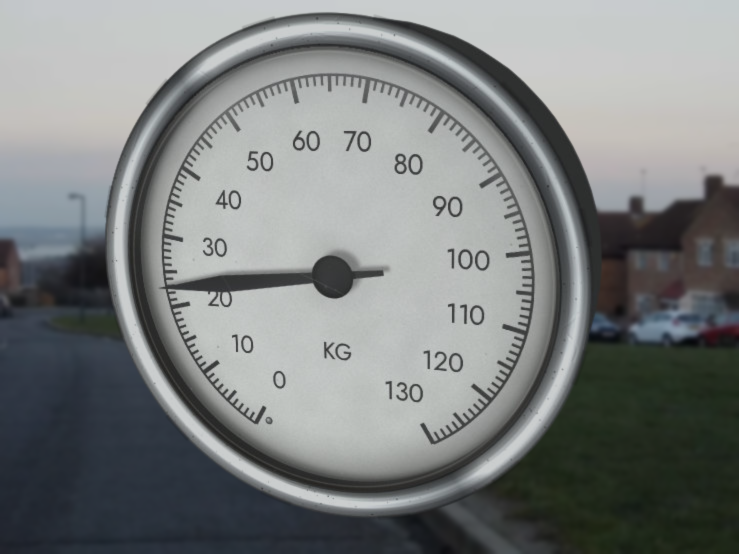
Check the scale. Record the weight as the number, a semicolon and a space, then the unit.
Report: 23; kg
